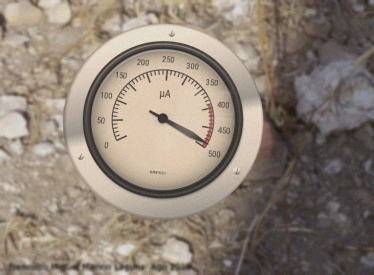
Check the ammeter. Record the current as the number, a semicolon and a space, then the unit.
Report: 490; µA
